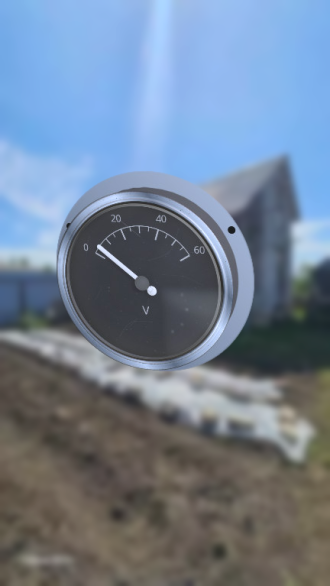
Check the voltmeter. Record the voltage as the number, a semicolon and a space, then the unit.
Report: 5; V
